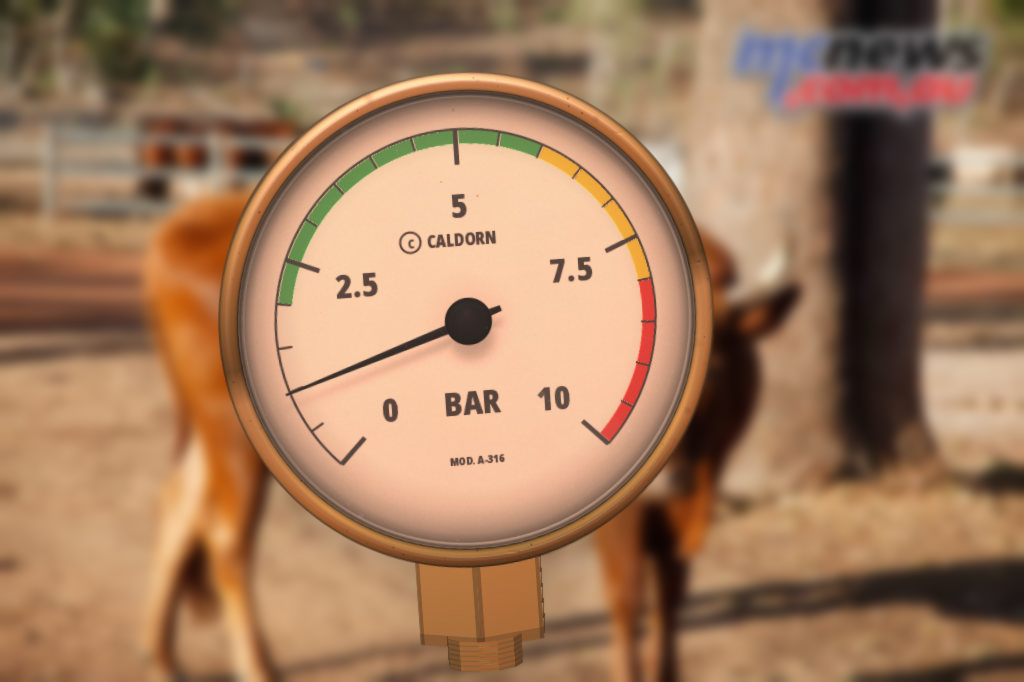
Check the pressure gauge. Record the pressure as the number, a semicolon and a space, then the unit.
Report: 1; bar
